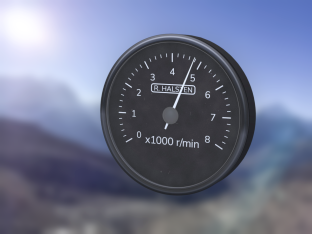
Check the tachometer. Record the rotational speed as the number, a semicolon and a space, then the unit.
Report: 4800; rpm
